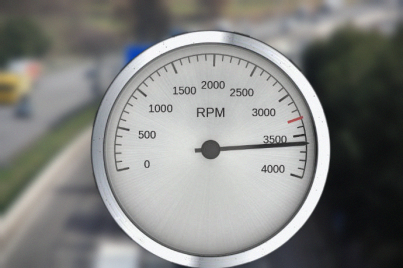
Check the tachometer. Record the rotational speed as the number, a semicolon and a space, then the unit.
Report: 3600; rpm
